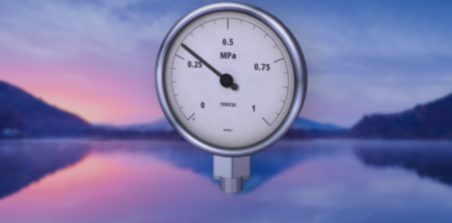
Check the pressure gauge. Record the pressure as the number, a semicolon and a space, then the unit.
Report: 0.3; MPa
